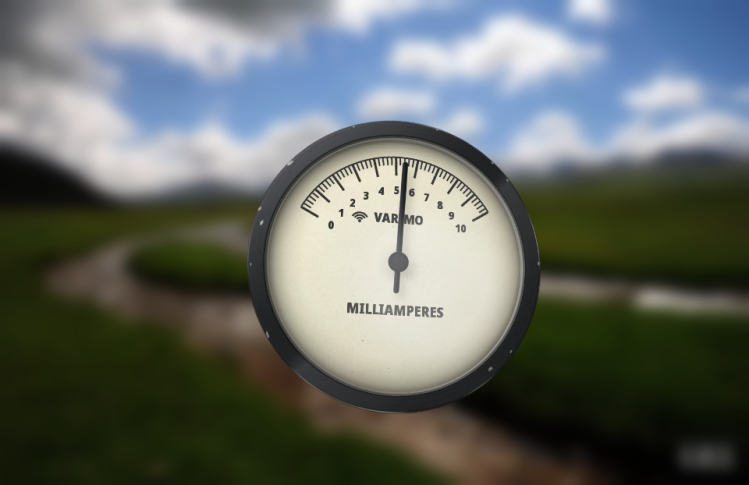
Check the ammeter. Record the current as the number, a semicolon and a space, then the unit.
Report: 5.4; mA
